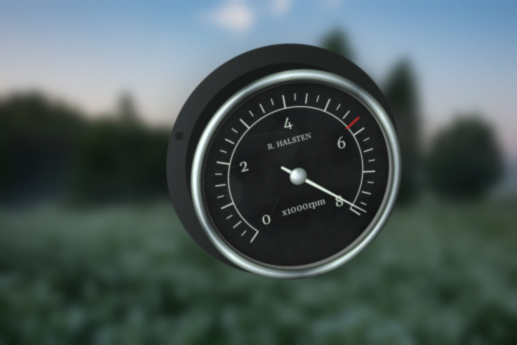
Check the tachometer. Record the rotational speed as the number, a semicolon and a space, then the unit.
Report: 7875; rpm
